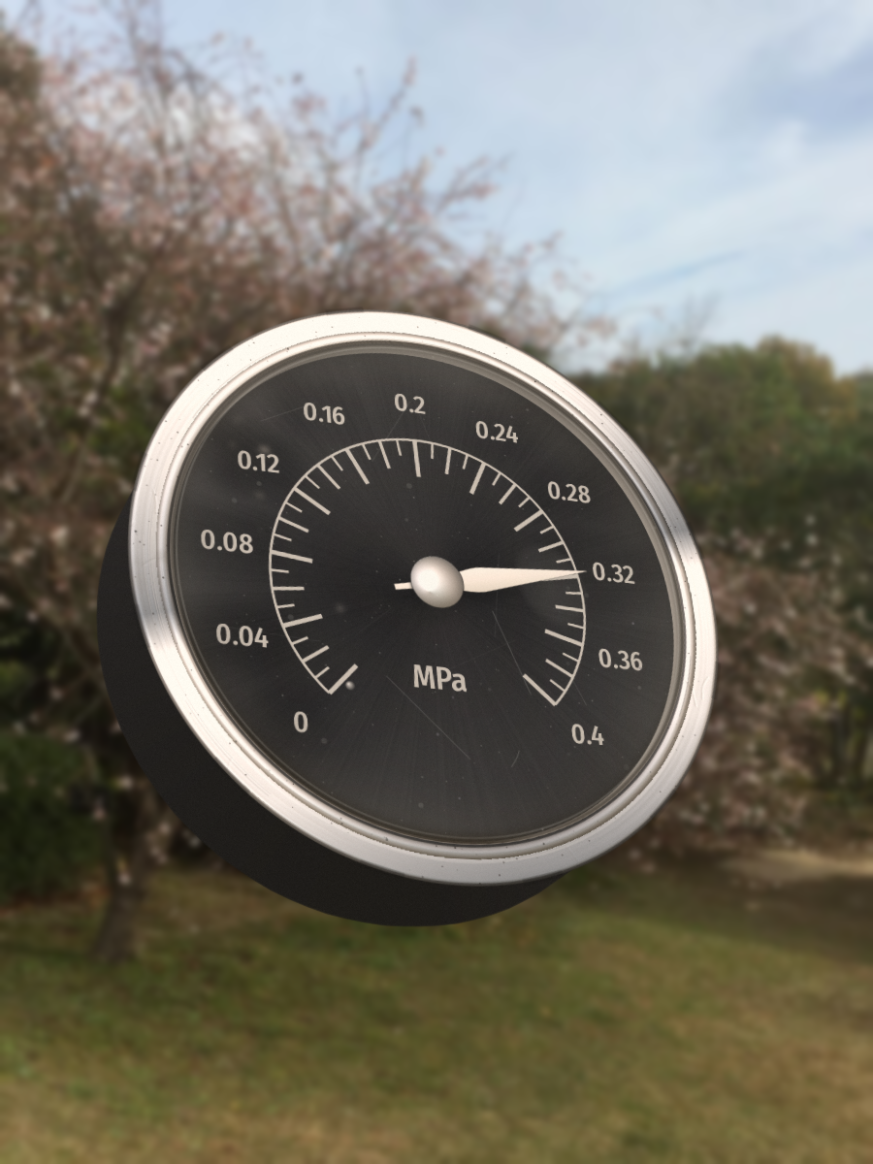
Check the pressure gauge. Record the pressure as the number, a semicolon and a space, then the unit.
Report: 0.32; MPa
